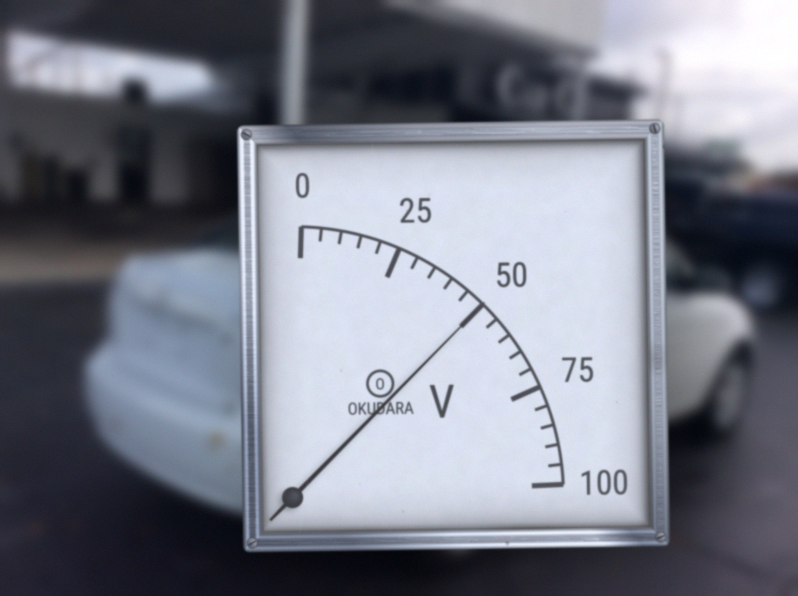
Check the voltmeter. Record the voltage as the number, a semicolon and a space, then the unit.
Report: 50; V
